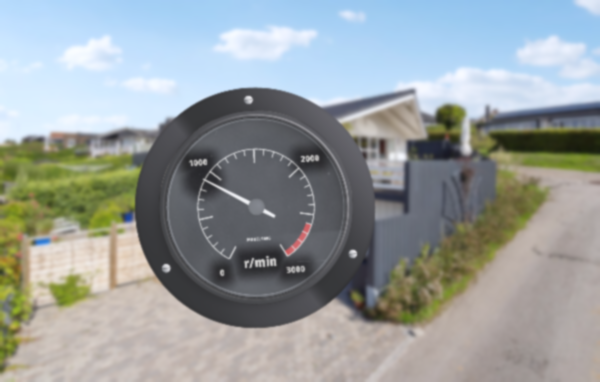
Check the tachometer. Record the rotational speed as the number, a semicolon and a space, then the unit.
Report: 900; rpm
